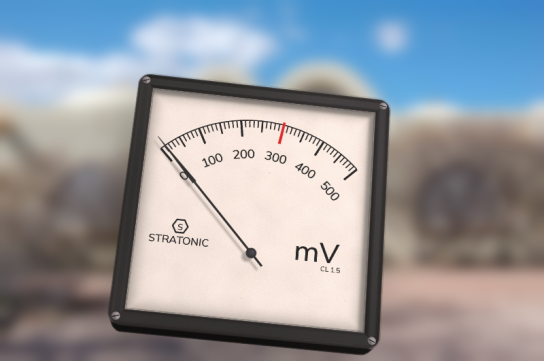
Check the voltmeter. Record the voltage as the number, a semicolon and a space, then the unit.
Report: 10; mV
